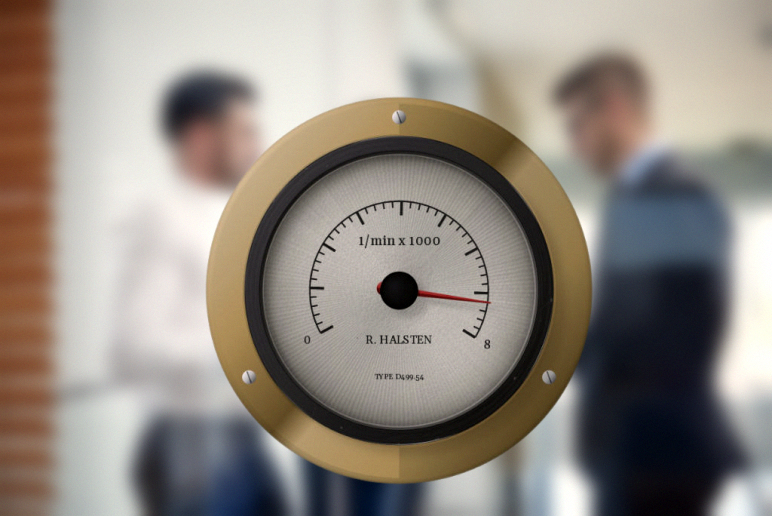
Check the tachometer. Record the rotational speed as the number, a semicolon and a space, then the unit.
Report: 7200; rpm
